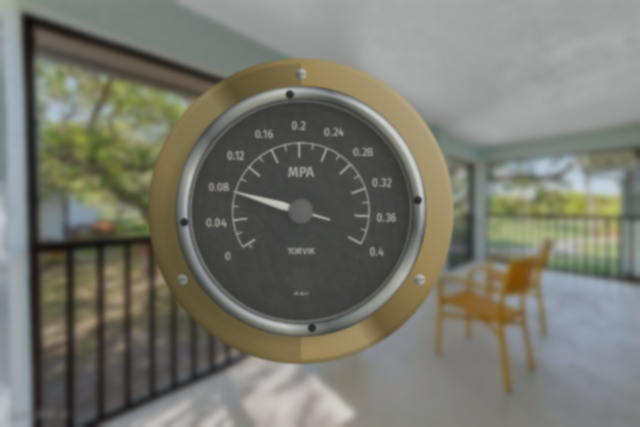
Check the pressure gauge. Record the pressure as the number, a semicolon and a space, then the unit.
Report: 0.08; MPa
